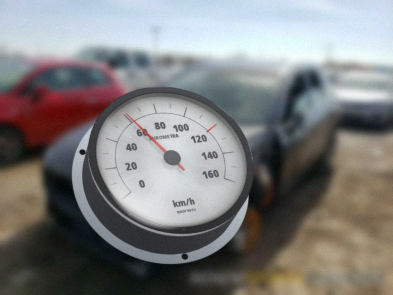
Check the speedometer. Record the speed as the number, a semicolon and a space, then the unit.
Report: 60; km/h
